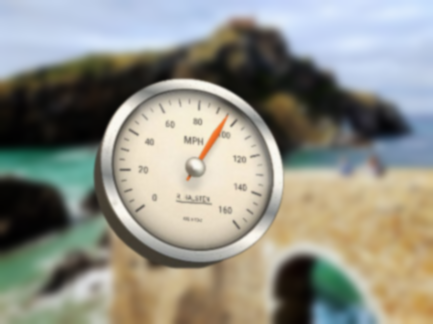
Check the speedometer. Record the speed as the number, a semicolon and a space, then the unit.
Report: 95; mph
